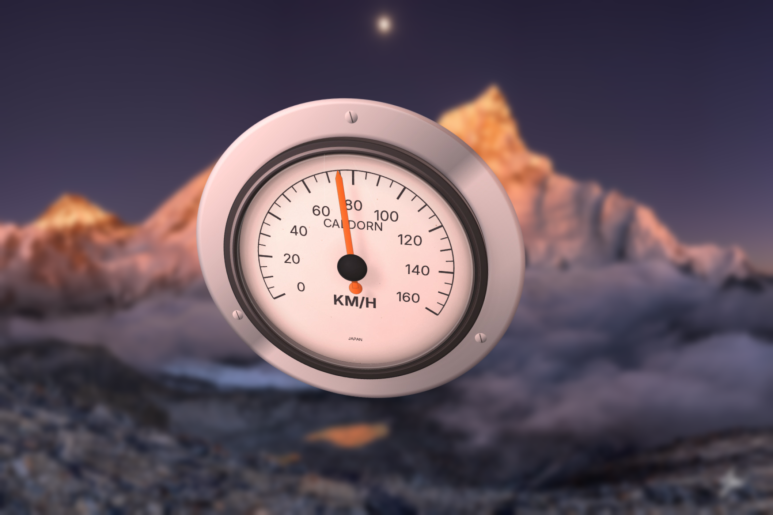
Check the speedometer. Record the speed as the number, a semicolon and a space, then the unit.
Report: 75; km/h
